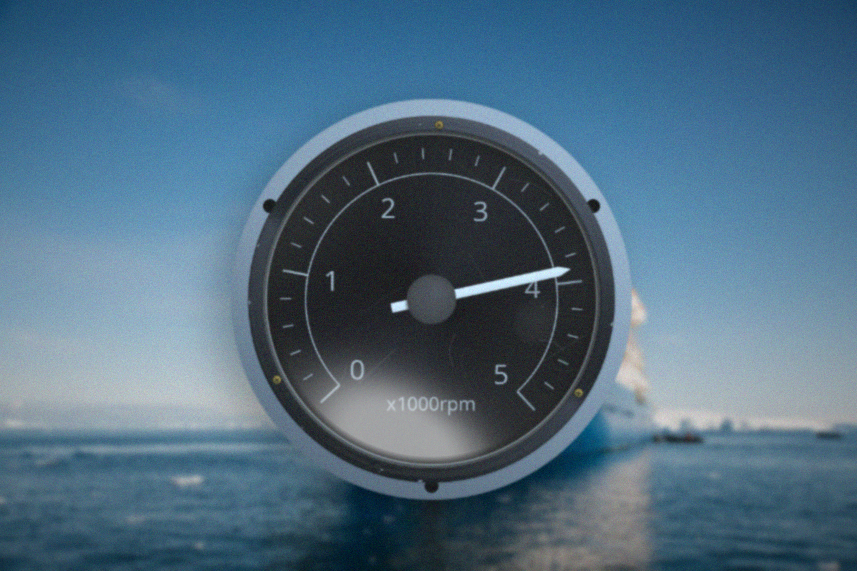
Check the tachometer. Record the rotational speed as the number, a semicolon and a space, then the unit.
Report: 3900; rpm
